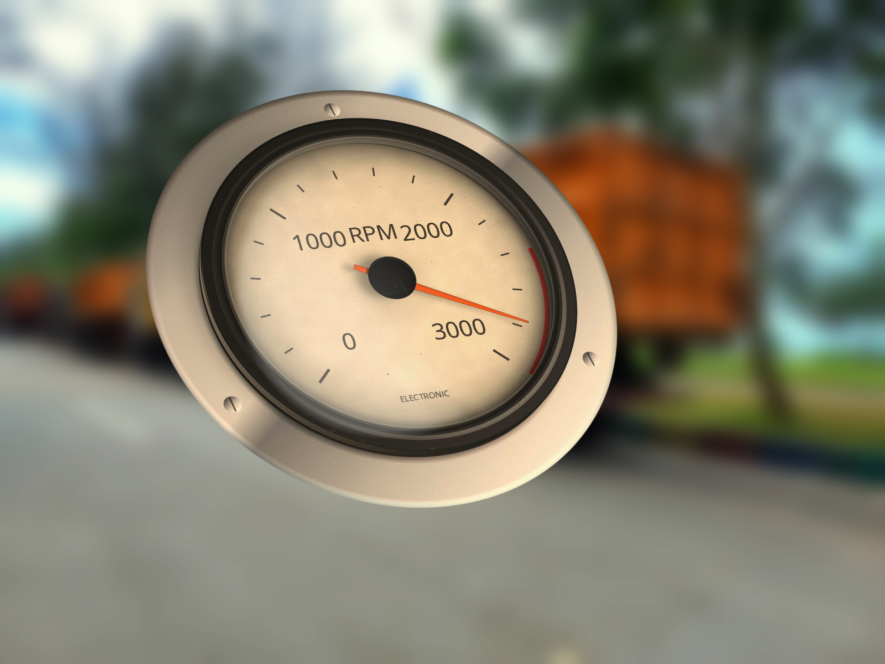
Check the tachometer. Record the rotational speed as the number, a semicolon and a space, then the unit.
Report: 2800; rpm
